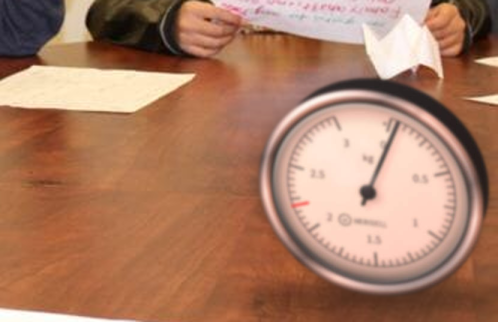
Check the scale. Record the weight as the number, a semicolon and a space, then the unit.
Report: 0.05; kg
